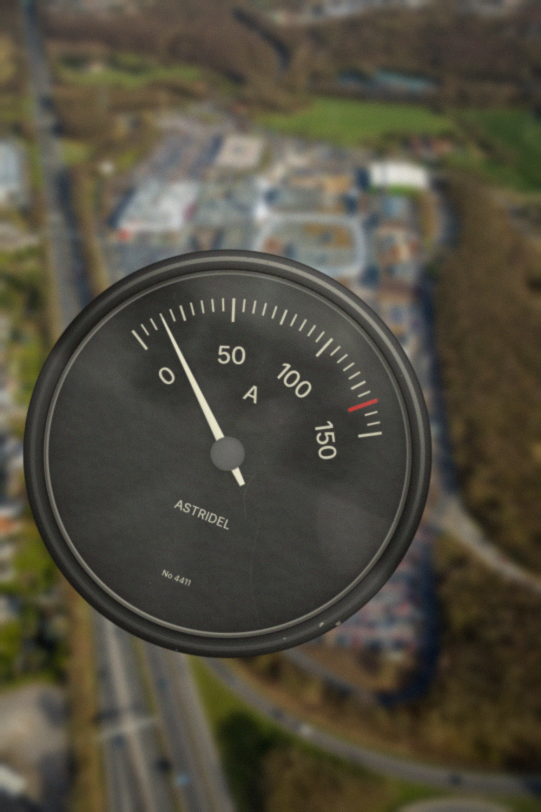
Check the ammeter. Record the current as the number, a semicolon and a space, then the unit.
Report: 15; A
